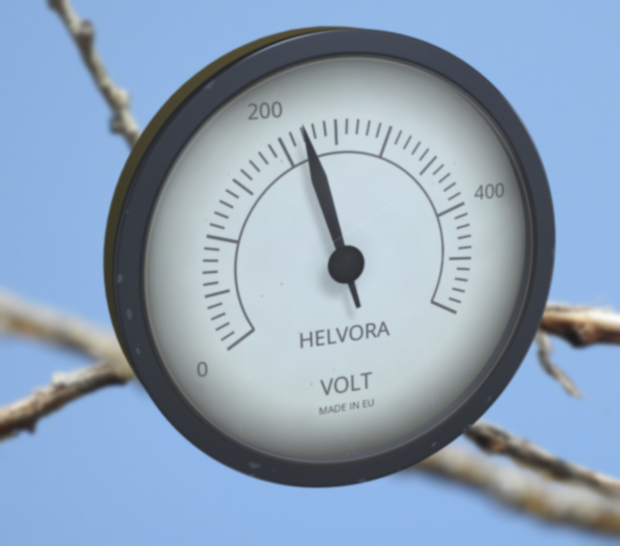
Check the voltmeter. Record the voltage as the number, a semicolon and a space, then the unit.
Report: 220; V
